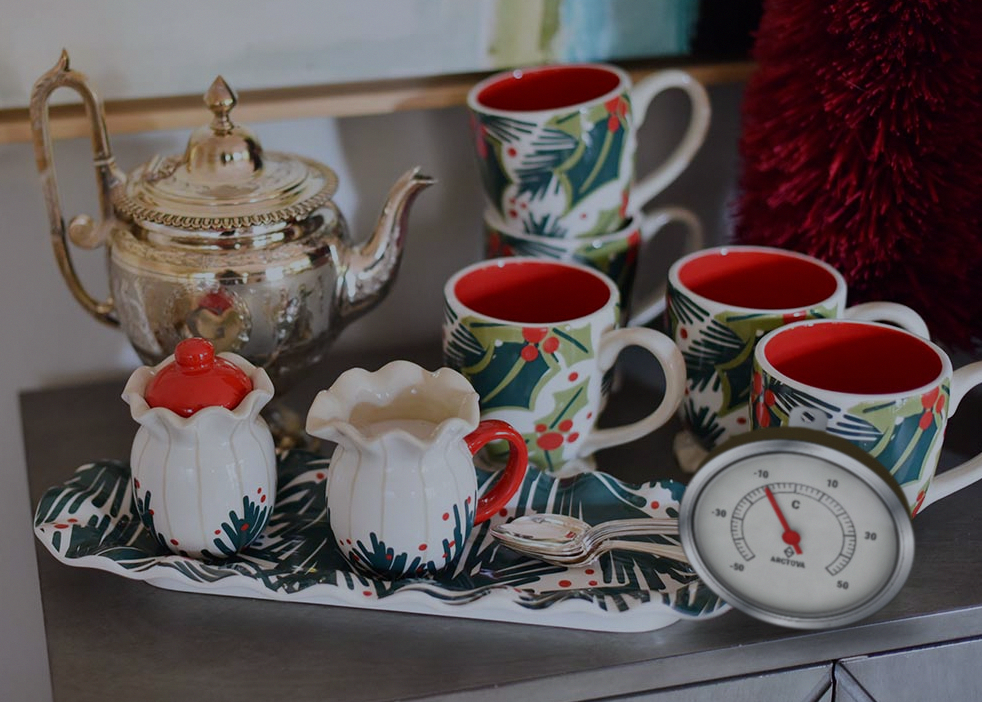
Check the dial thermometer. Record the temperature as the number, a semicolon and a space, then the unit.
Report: -10; °C
